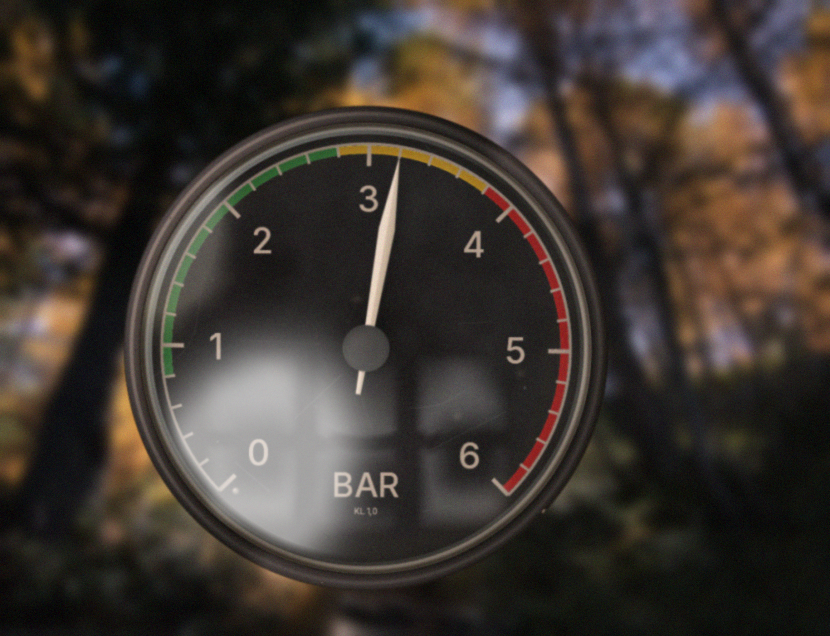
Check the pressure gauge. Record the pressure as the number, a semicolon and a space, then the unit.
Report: 3.2; bar
